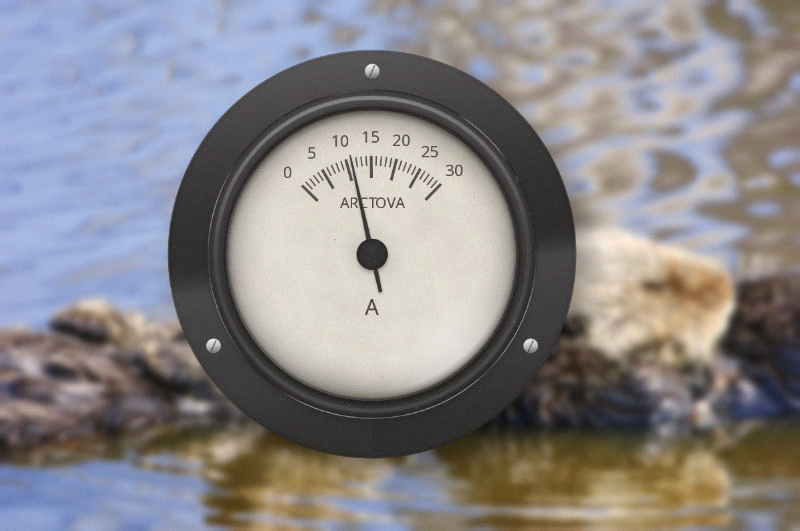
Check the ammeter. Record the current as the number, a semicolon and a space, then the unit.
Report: 11; A
